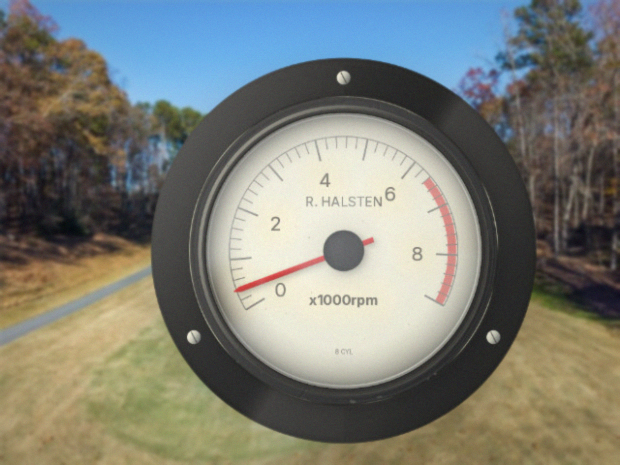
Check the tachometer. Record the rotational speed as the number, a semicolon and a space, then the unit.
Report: 400; rpm
